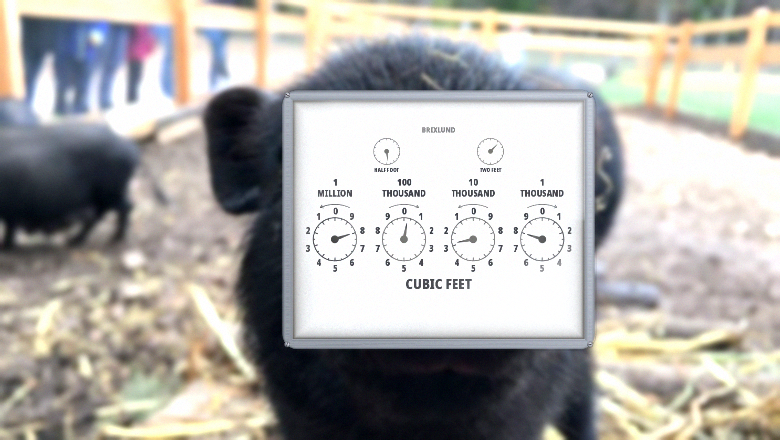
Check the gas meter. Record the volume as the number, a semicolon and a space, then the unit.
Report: 802800; ft³
